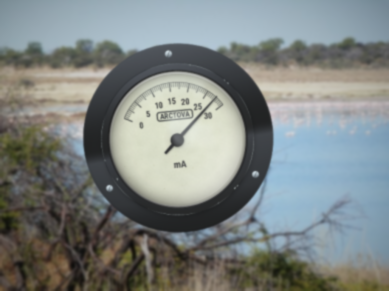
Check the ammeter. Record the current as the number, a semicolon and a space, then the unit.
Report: 27.5; mA
